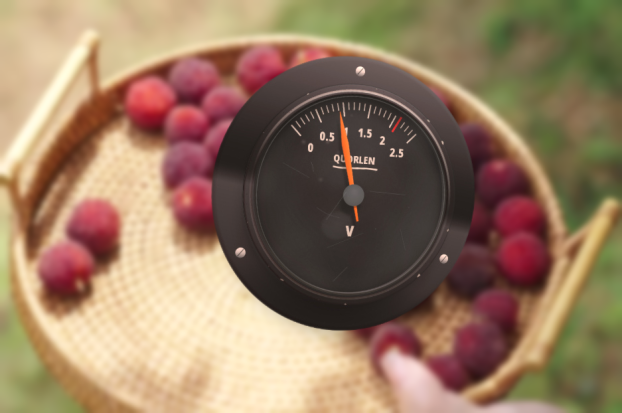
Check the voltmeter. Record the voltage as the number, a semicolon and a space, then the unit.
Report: 0.9; V
